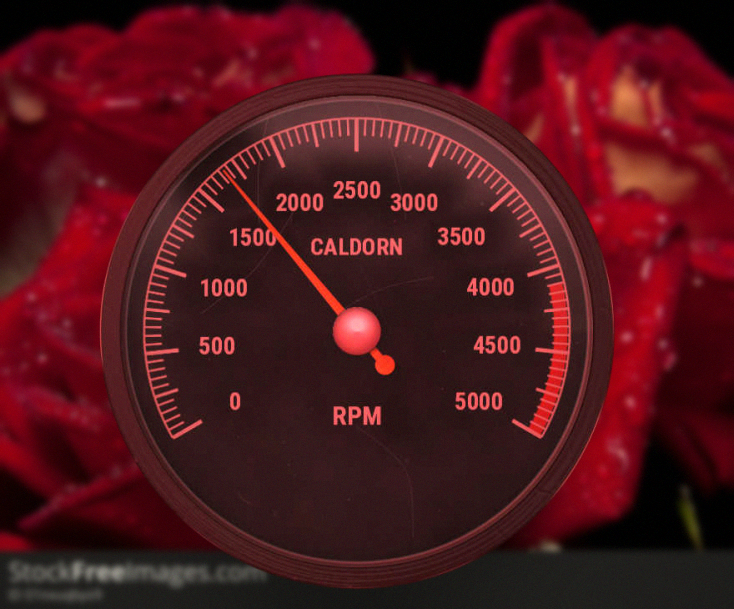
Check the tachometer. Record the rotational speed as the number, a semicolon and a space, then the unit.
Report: 1675; rpm
